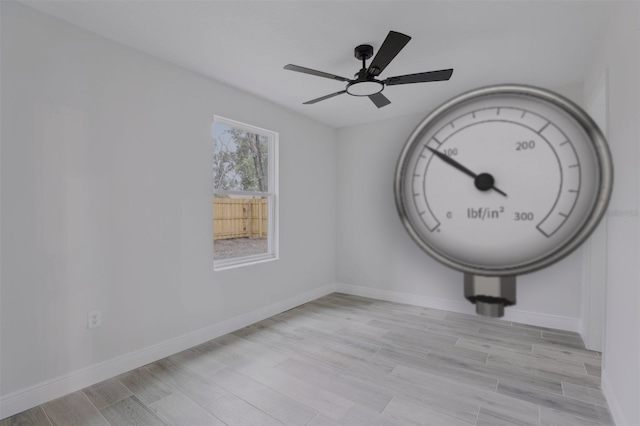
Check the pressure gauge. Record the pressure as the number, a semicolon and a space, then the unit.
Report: 90; psi
